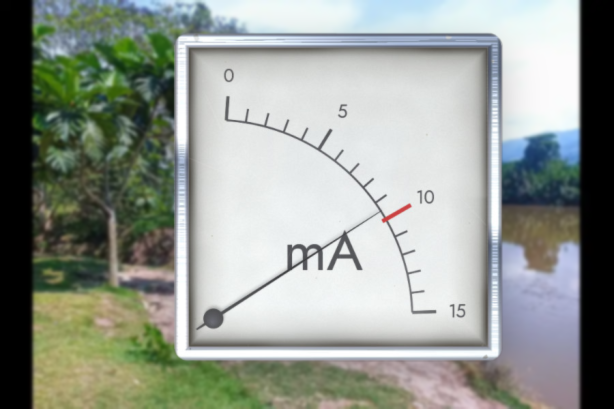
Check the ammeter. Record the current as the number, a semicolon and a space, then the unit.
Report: 9.5; mA
